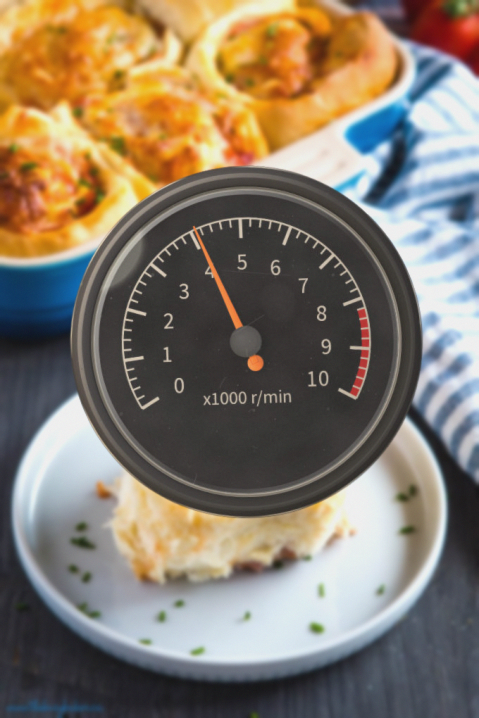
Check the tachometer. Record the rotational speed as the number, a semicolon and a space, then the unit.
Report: 4100; rpm
